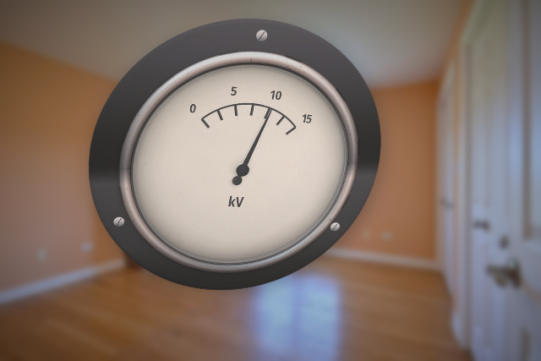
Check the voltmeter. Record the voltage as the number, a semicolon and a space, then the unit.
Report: 10; kV
